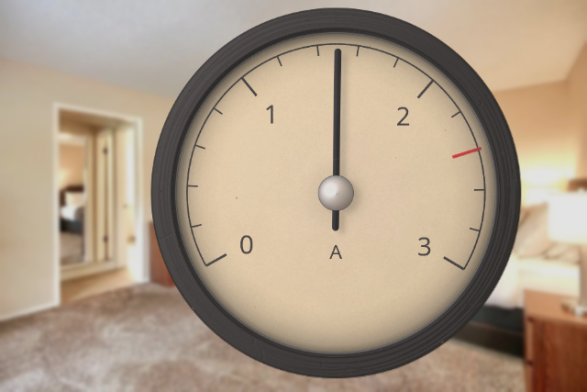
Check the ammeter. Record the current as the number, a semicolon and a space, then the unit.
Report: 1.5; A
